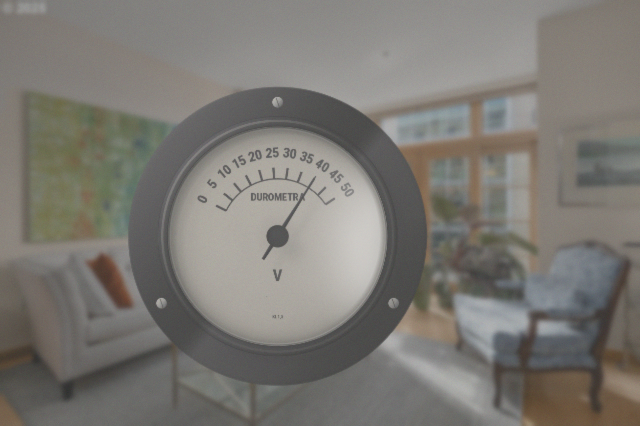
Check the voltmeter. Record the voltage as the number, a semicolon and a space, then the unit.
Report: 40; V
